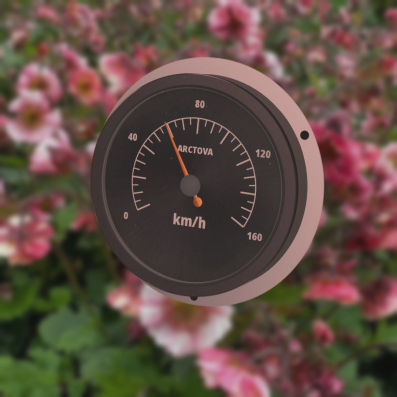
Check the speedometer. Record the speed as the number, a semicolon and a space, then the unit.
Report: 60; km/h
